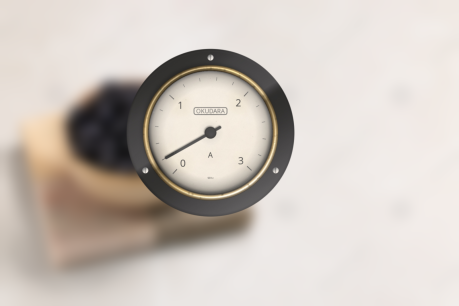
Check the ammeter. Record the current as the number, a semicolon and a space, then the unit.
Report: 0.2; A
